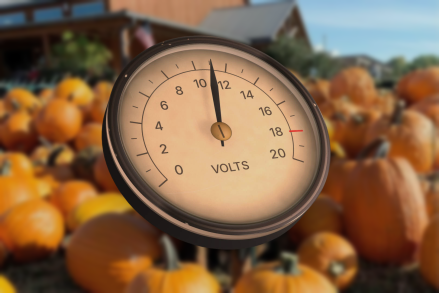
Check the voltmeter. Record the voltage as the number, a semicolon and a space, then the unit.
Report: 11; V
